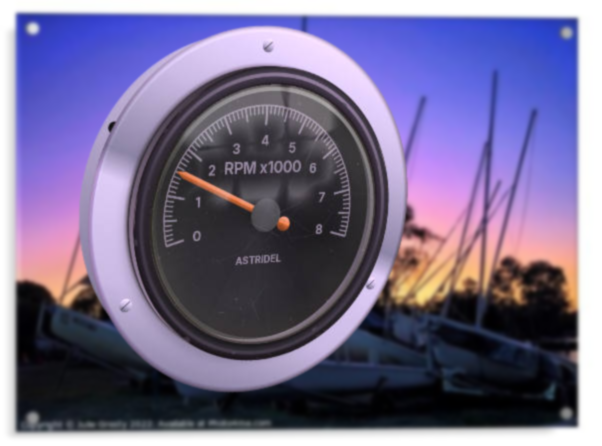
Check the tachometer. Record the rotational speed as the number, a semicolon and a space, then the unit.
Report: 1500; rpm
